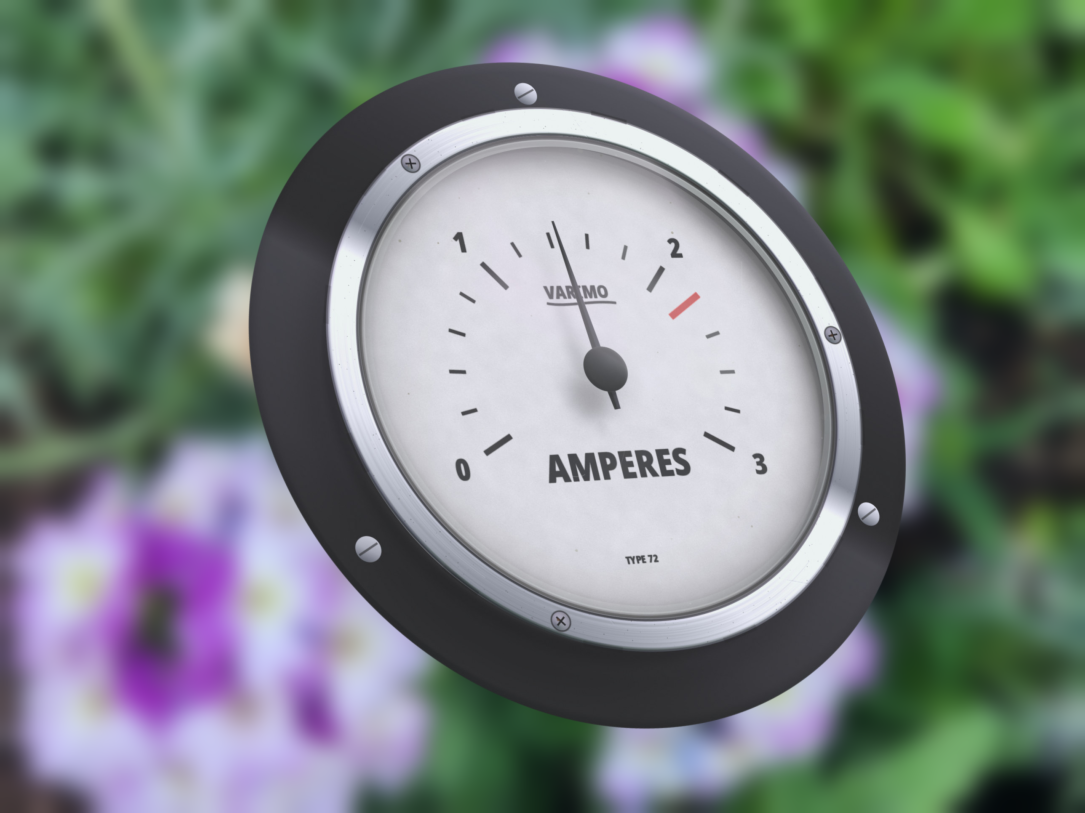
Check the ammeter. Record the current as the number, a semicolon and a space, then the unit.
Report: 1.4; A
